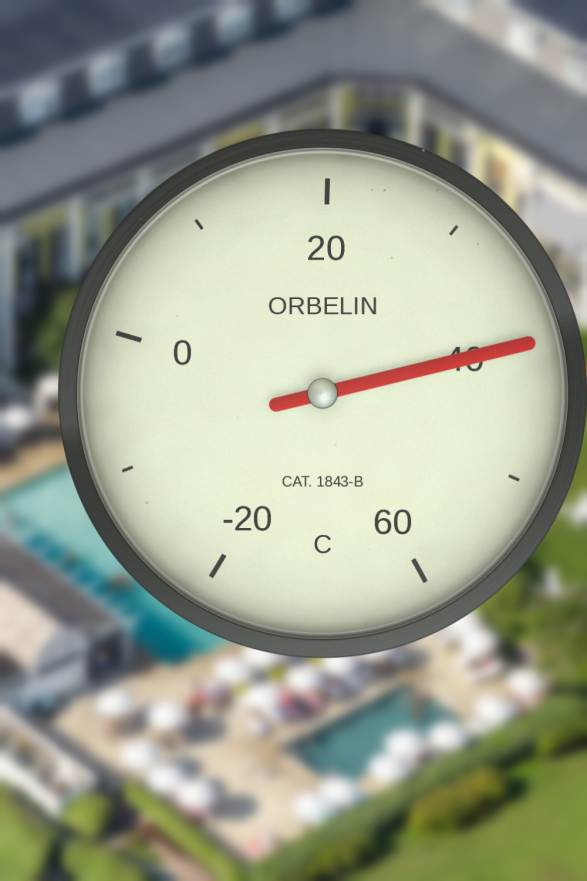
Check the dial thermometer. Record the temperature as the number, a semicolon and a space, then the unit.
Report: 40; °C
